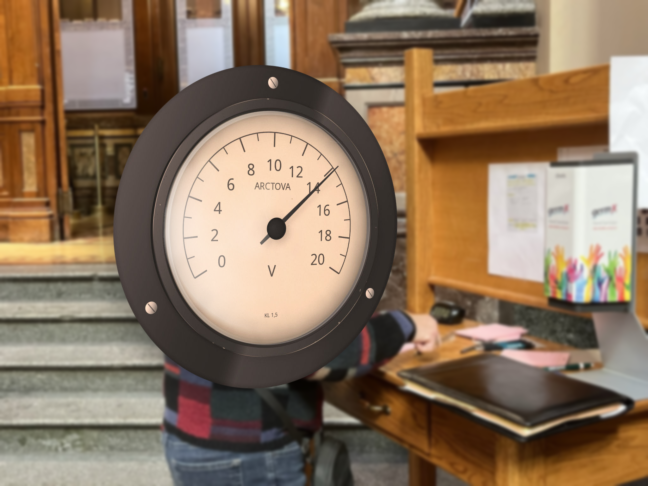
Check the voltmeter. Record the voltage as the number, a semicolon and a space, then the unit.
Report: 14; V
